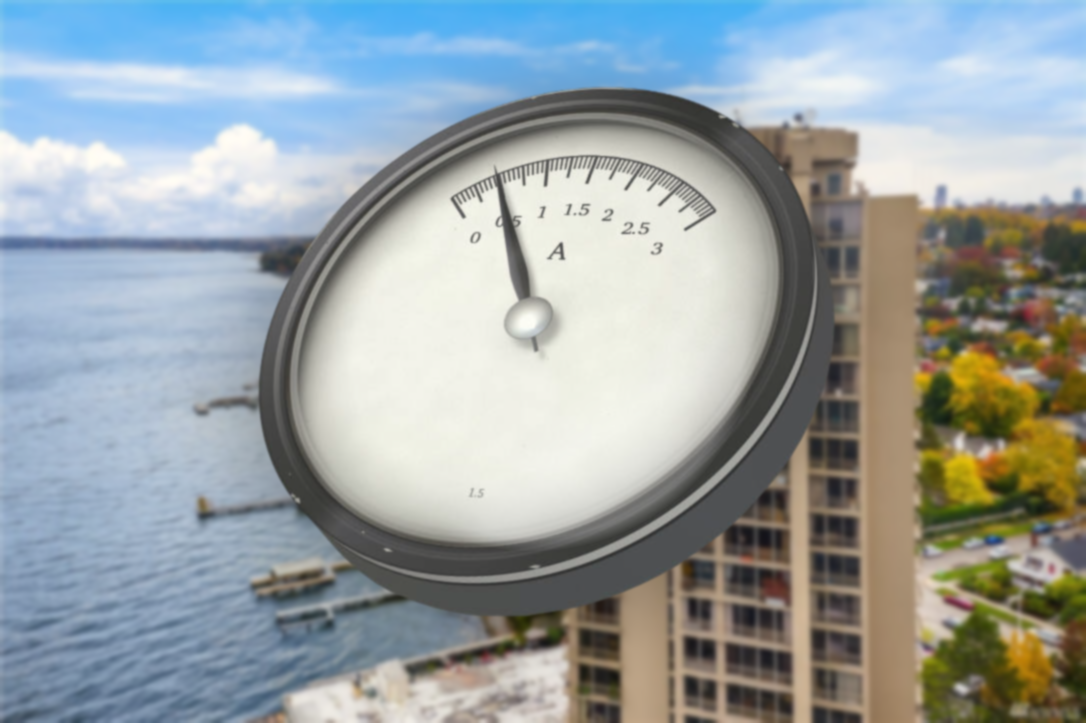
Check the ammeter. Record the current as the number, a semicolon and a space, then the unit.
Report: 0.5; A
